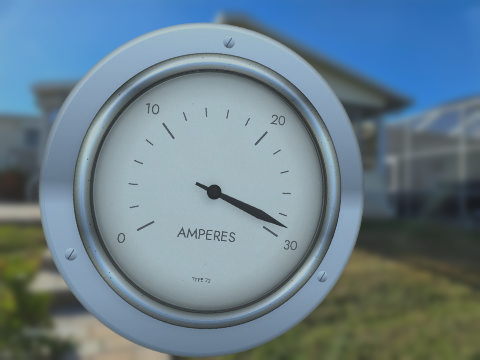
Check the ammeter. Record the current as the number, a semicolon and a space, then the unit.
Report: 29; A
